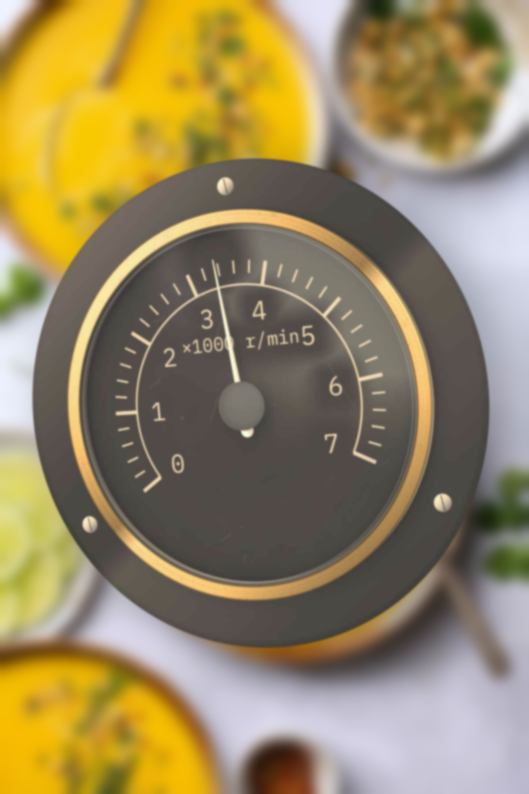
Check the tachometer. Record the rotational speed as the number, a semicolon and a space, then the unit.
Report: 3400; rpm
